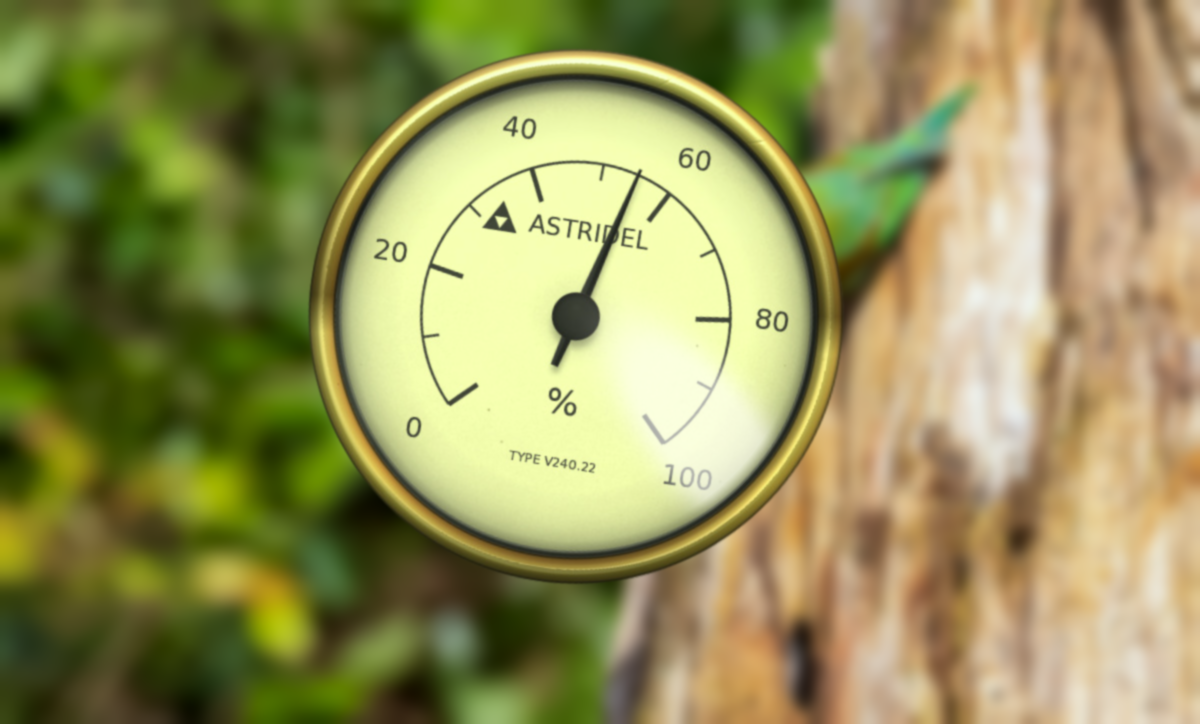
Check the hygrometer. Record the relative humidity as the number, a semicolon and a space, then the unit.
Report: 55; %
